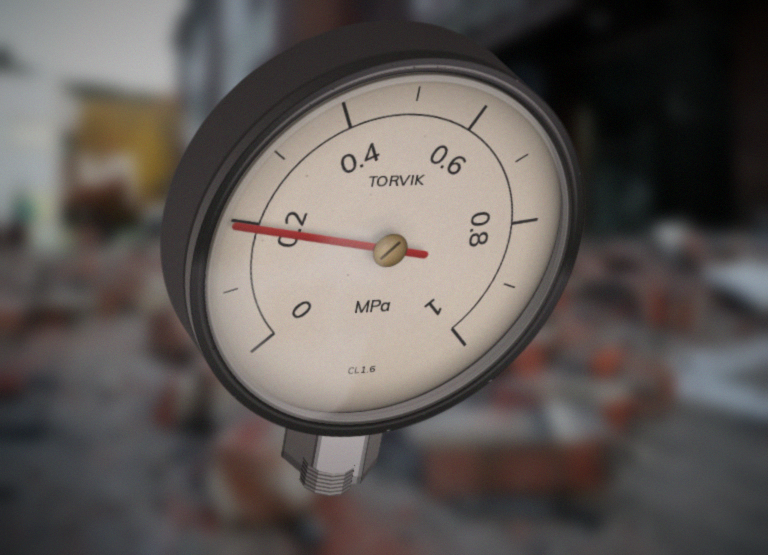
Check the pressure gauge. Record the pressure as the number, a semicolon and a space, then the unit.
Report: 0.2; MPa
